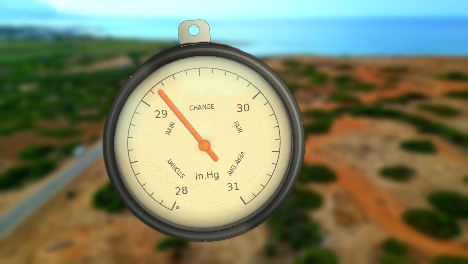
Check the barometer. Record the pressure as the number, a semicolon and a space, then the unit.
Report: 29.15; inHg
